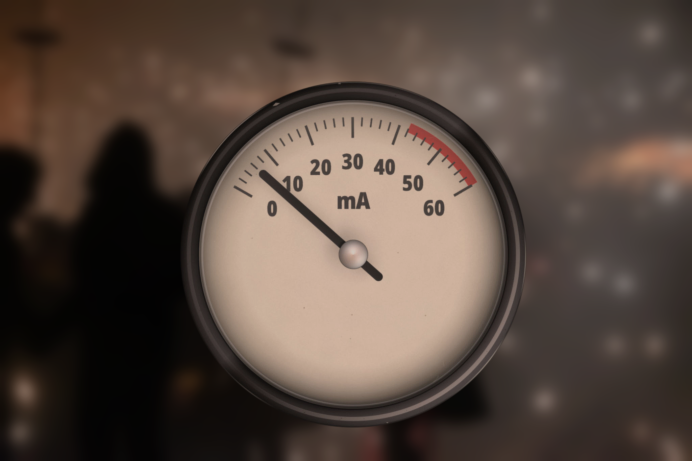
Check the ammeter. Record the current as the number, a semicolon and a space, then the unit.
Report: 6; mA
